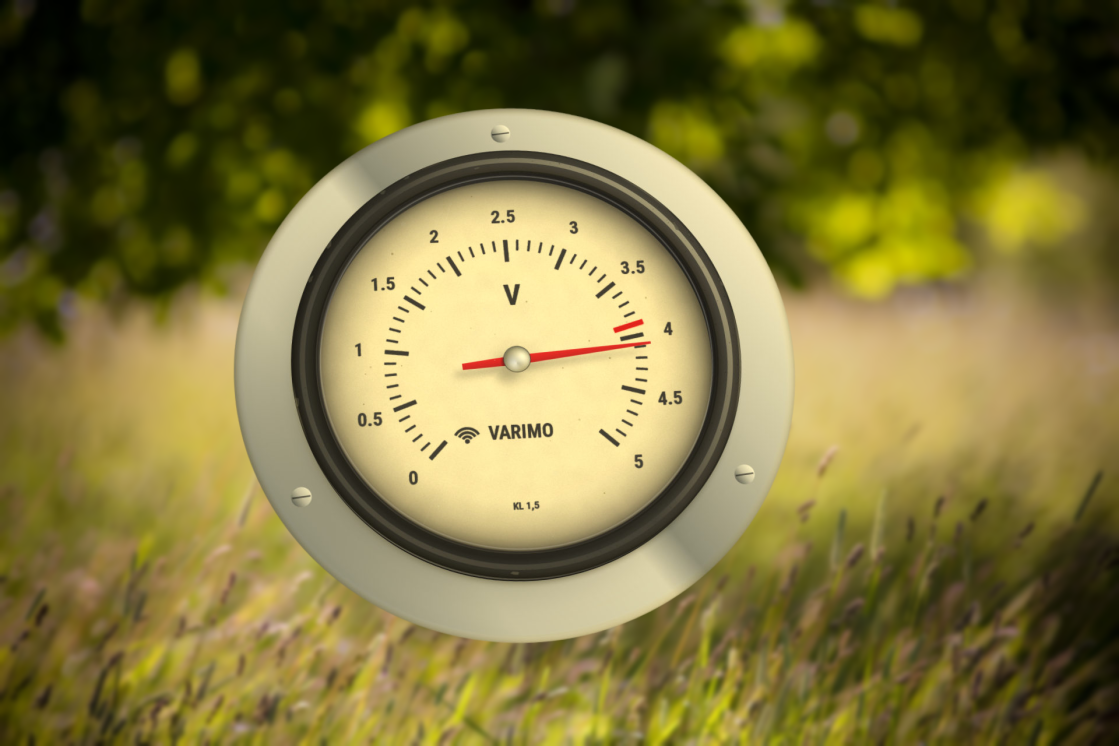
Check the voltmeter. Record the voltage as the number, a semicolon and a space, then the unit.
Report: 4.1; V
